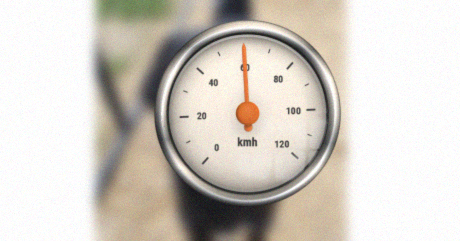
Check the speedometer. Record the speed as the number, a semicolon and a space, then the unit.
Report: 60; km/h
